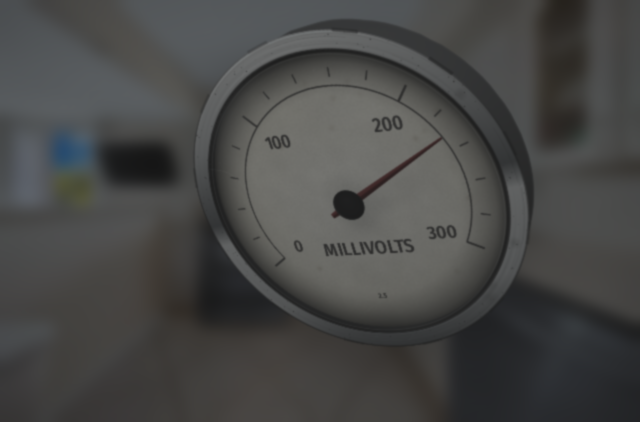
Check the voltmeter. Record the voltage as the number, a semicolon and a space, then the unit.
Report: 230; mV
